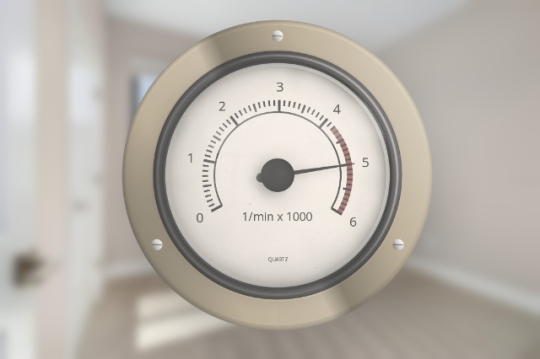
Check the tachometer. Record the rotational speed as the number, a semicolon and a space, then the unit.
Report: 5000; rpm
